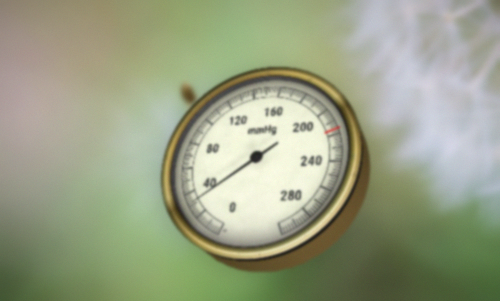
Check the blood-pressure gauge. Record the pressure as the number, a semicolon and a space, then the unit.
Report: 30; mmHg
